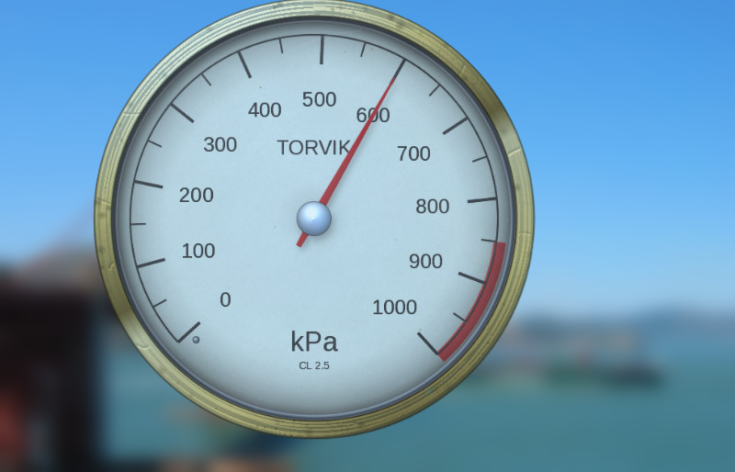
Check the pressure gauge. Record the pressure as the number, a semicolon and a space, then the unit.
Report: 600; kPa
